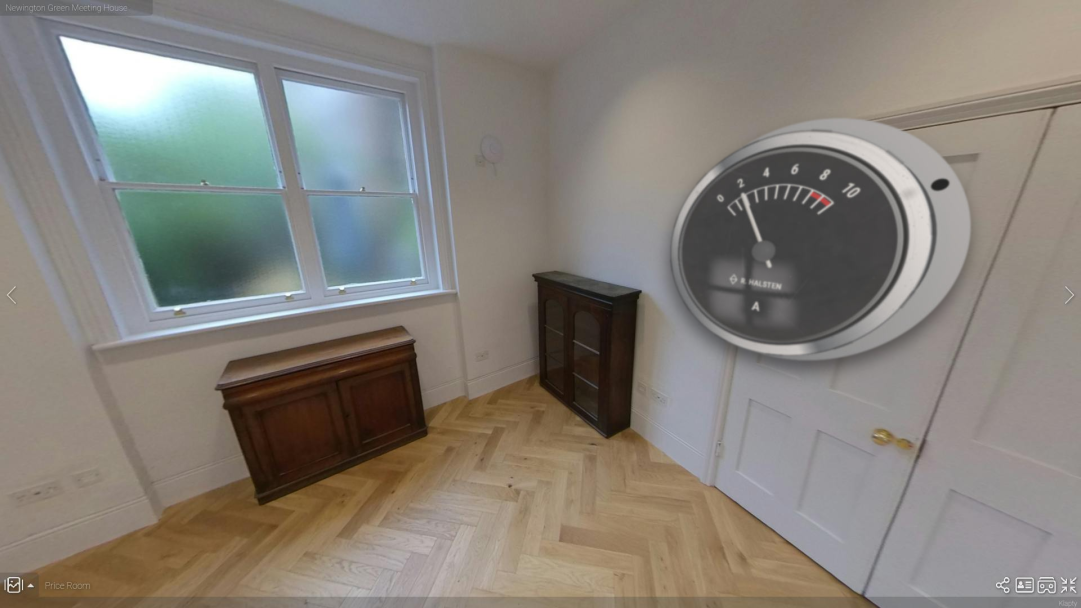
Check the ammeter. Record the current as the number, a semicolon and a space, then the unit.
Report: 2; A
